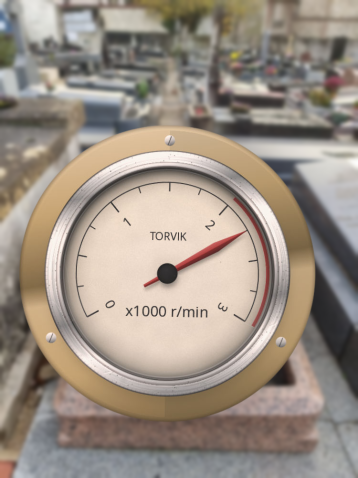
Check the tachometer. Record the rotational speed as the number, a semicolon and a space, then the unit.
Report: 2250; rpm
